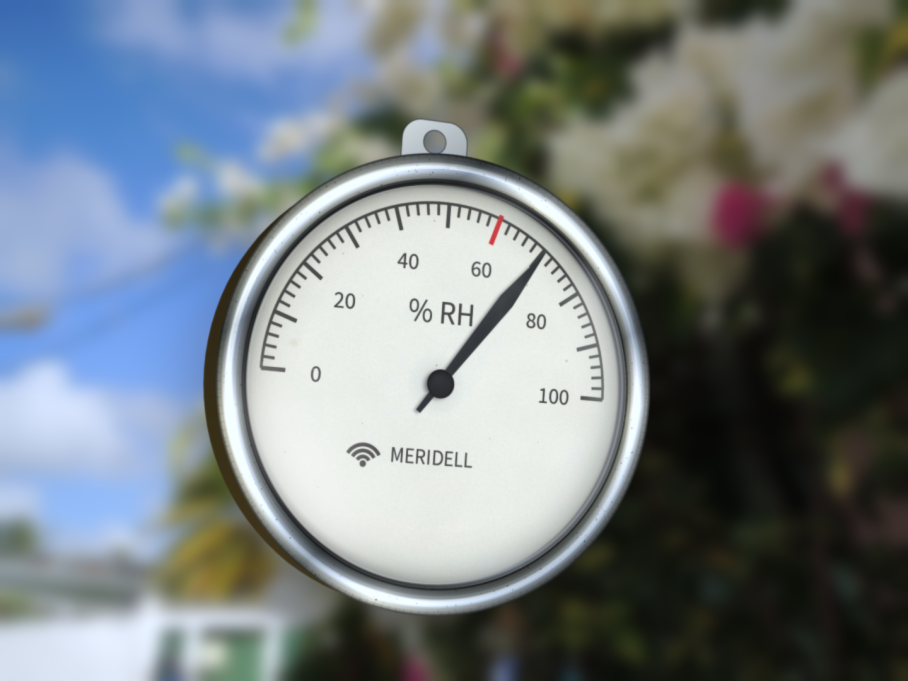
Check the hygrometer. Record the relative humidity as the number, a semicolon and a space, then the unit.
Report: 70; %
